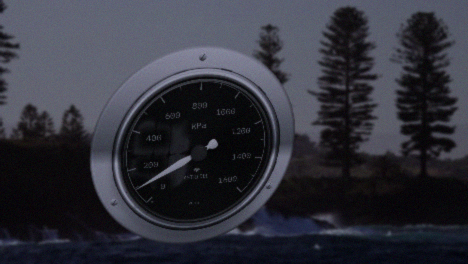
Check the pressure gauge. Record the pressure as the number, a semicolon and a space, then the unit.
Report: 100; kPa
